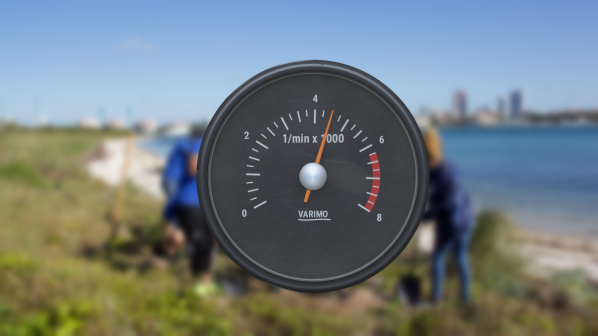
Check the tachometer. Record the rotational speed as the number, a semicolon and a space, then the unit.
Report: 4500; rpm
